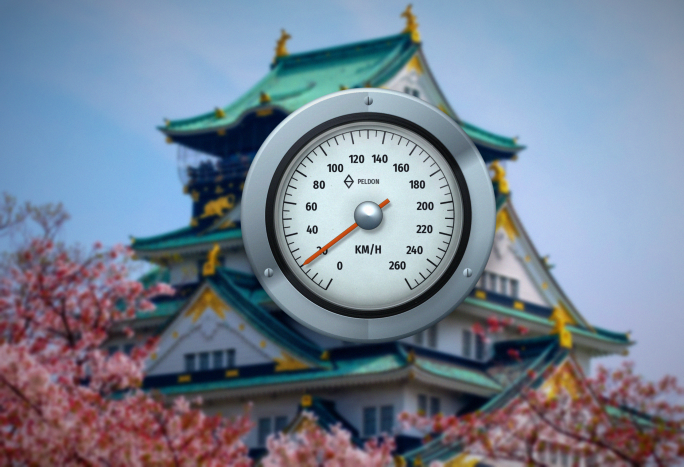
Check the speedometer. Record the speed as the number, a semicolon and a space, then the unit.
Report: 20; km/h
